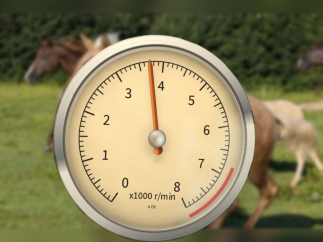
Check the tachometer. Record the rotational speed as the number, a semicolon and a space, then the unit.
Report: 3700; rpm
